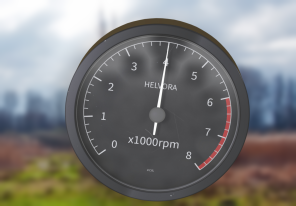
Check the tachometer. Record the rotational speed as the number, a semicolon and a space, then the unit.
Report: 4000; rpm
